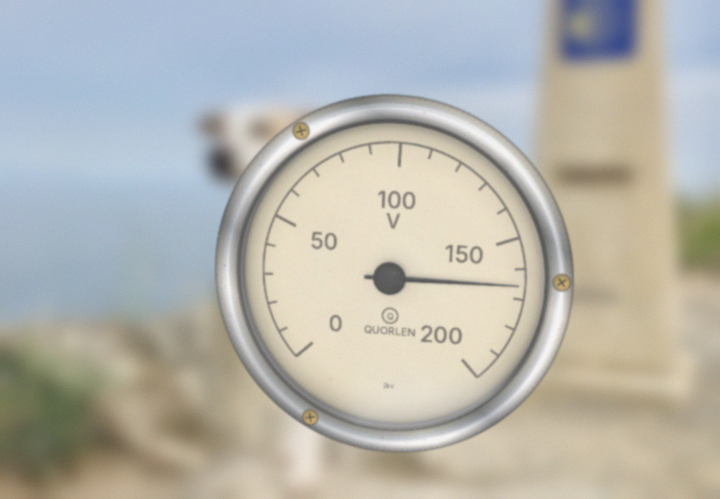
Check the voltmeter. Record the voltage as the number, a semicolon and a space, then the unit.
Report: 165; V
